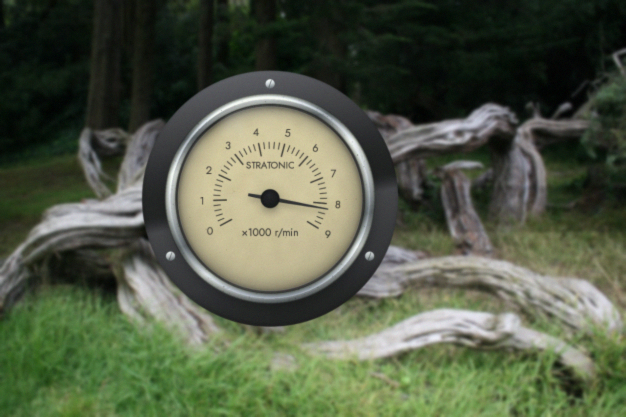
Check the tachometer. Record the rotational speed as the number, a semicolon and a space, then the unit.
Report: 8200; rpm
